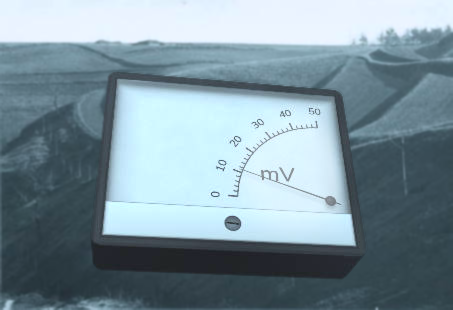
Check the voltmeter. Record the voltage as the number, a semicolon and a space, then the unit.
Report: 10; mV
